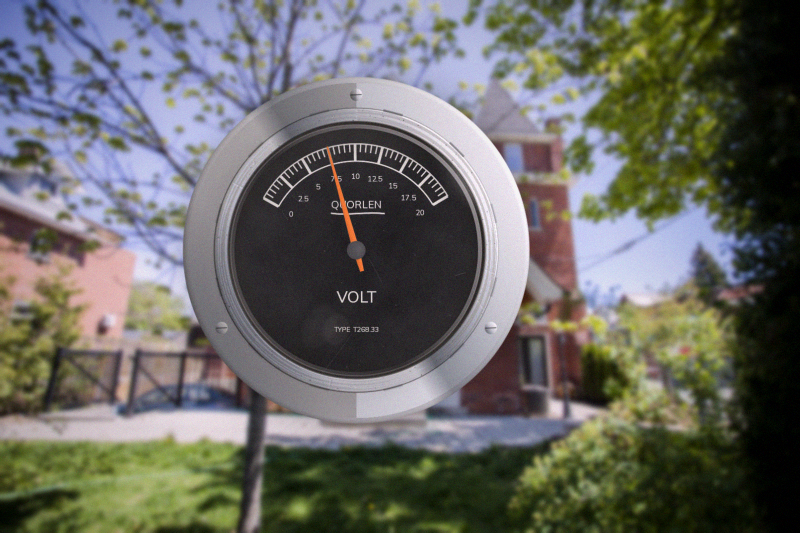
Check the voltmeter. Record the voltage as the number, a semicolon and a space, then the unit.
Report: 7.5; V
